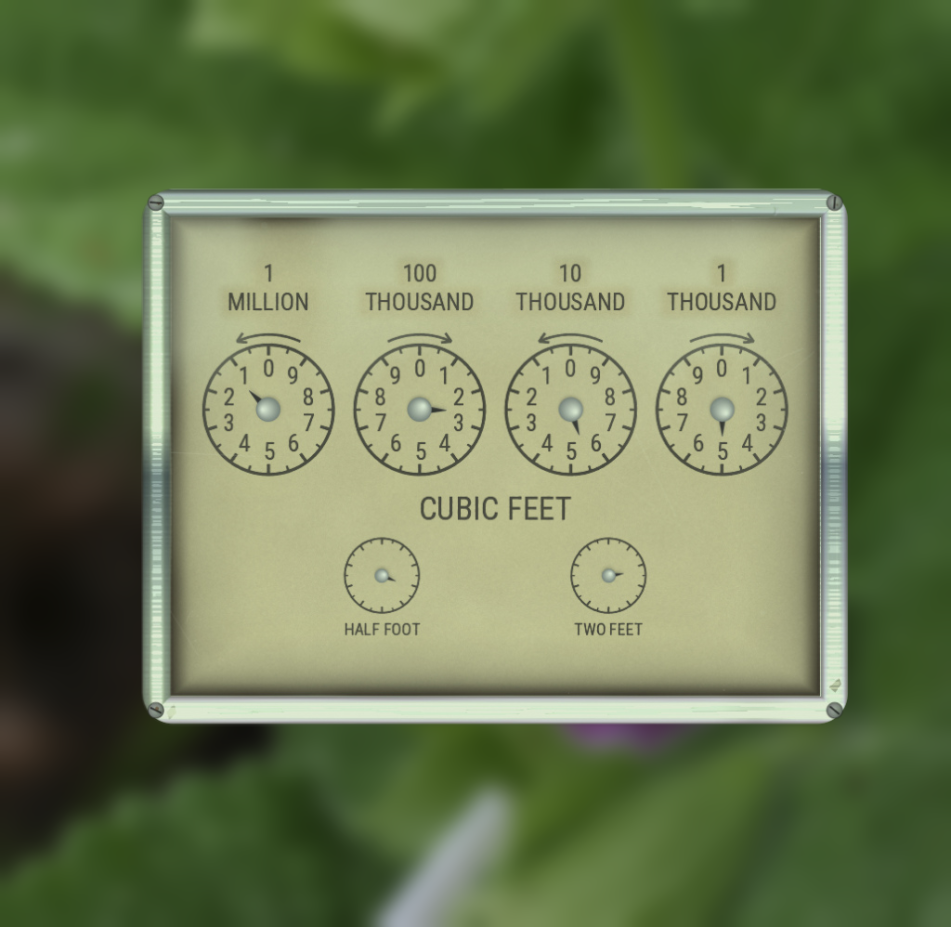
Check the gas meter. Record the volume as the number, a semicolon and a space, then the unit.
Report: 125500; ft³
